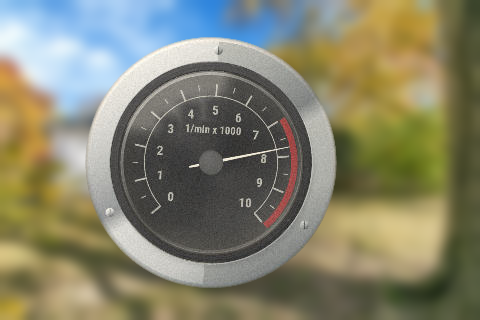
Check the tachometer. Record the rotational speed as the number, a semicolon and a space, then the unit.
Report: 7750; rpm
